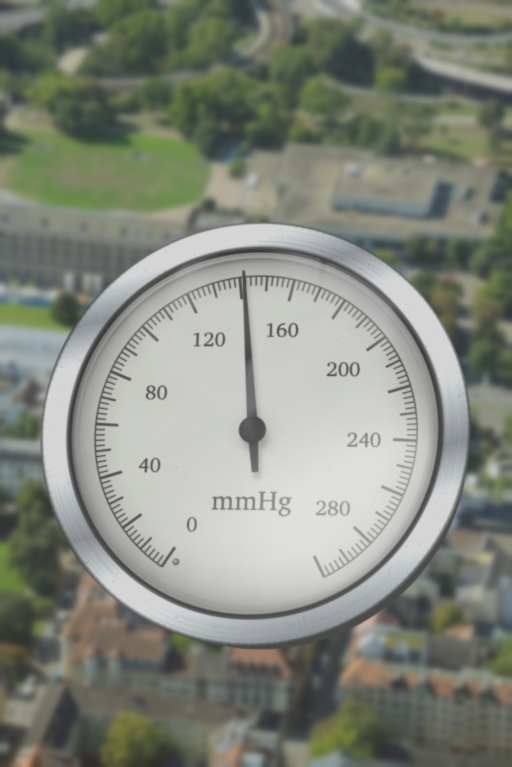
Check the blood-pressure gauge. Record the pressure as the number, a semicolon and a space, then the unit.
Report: 142; mmHg
